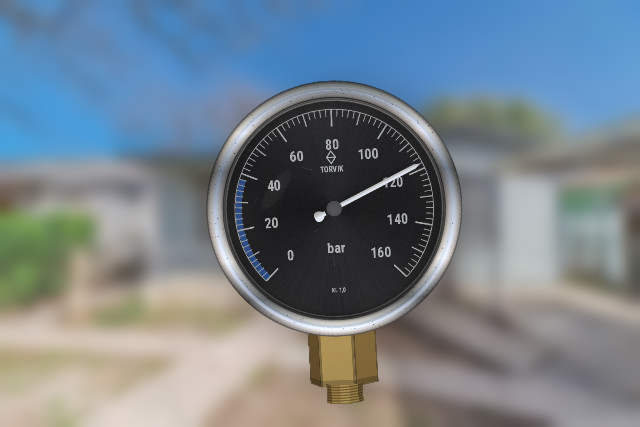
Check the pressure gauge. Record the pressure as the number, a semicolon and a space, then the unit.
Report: 118; bar
